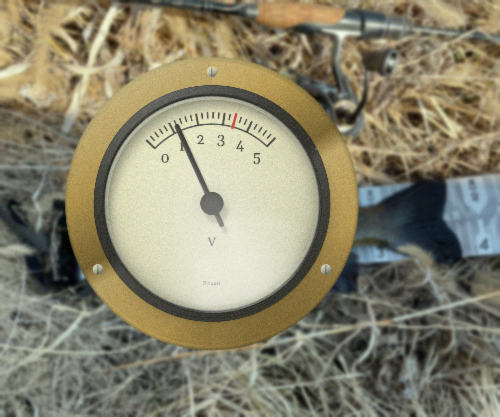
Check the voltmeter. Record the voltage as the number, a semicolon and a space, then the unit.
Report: 1.2; V
